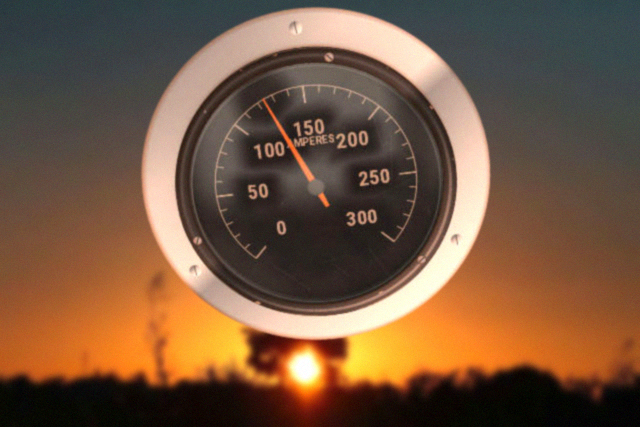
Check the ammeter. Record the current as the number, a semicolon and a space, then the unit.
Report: 125; A
